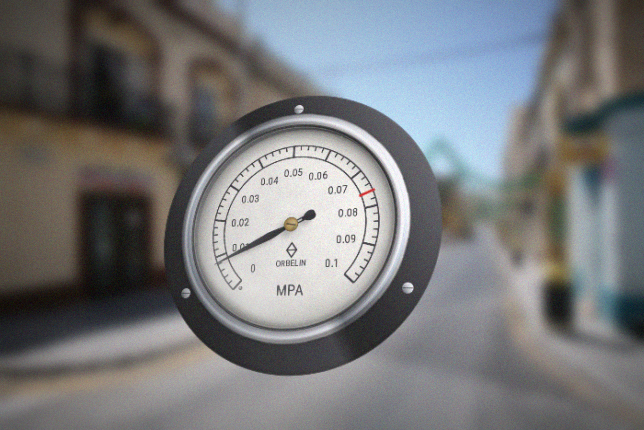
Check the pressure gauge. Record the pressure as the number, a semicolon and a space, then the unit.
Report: 0.008; MPa
